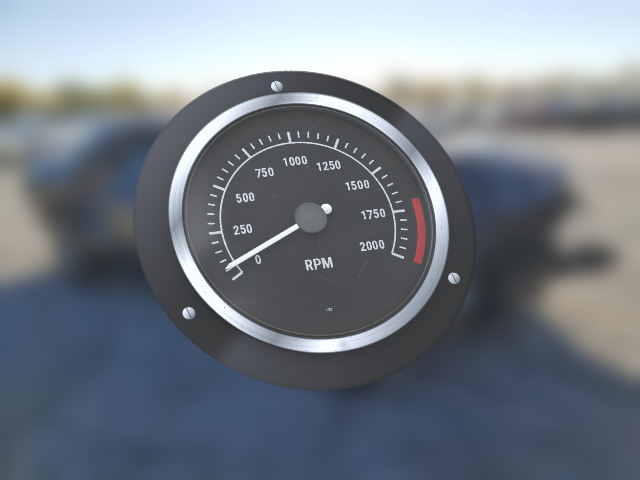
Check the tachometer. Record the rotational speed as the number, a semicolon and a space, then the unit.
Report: 50; rpm
